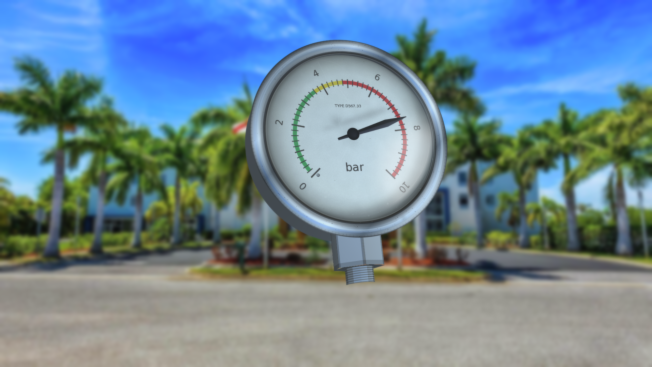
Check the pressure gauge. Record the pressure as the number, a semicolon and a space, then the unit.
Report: 7.6; bar
